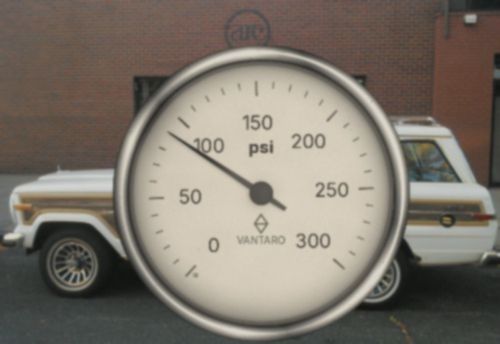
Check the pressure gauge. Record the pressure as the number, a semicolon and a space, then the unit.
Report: 90; psi
